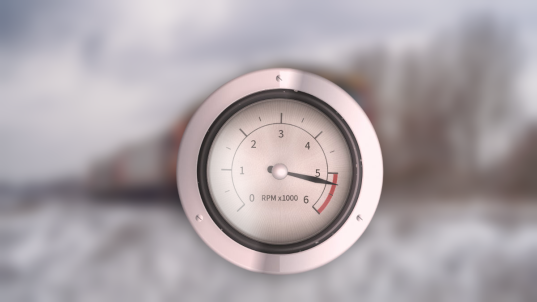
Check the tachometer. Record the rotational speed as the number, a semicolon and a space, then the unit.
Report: 5250; rpm
